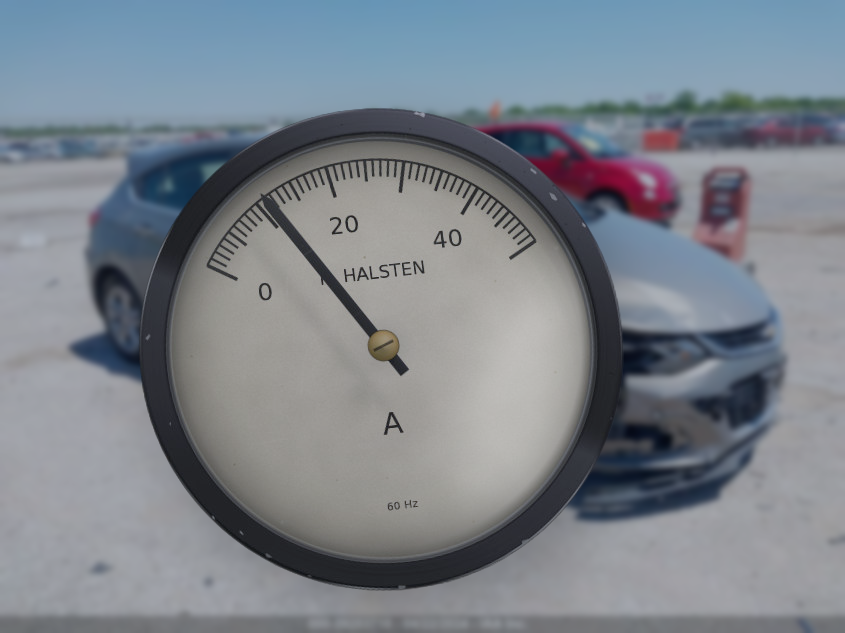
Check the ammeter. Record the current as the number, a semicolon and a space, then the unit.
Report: 11; A
